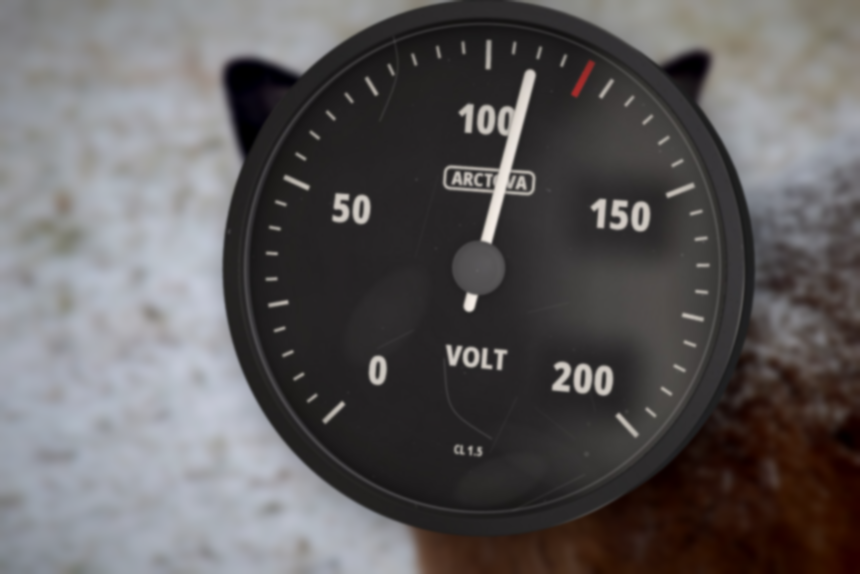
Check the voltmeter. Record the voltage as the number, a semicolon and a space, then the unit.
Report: 110; V
